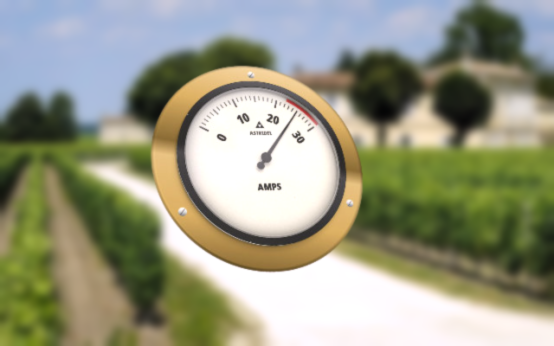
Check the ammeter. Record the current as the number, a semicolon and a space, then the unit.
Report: 25; A
